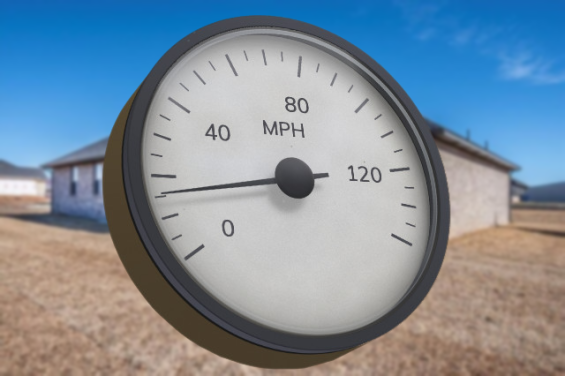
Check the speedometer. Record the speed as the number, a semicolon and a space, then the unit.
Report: 15; mph
